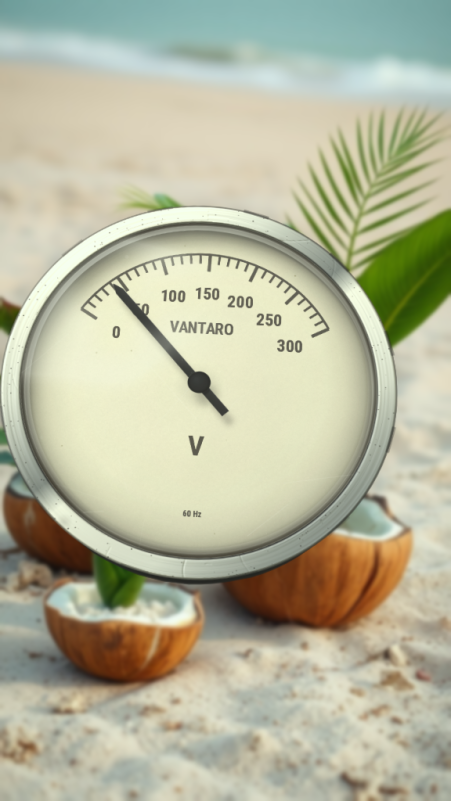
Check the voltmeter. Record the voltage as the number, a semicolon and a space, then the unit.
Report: 40; V
